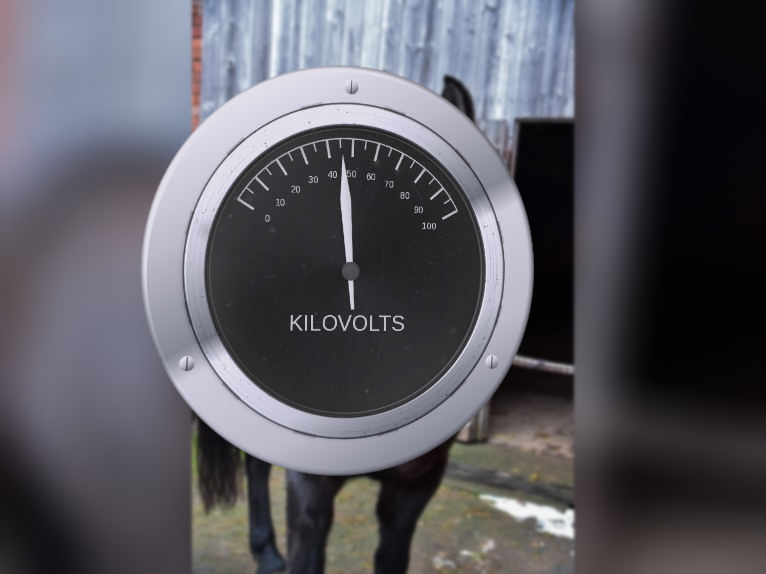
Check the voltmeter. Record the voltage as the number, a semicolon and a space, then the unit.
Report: 45; kV
